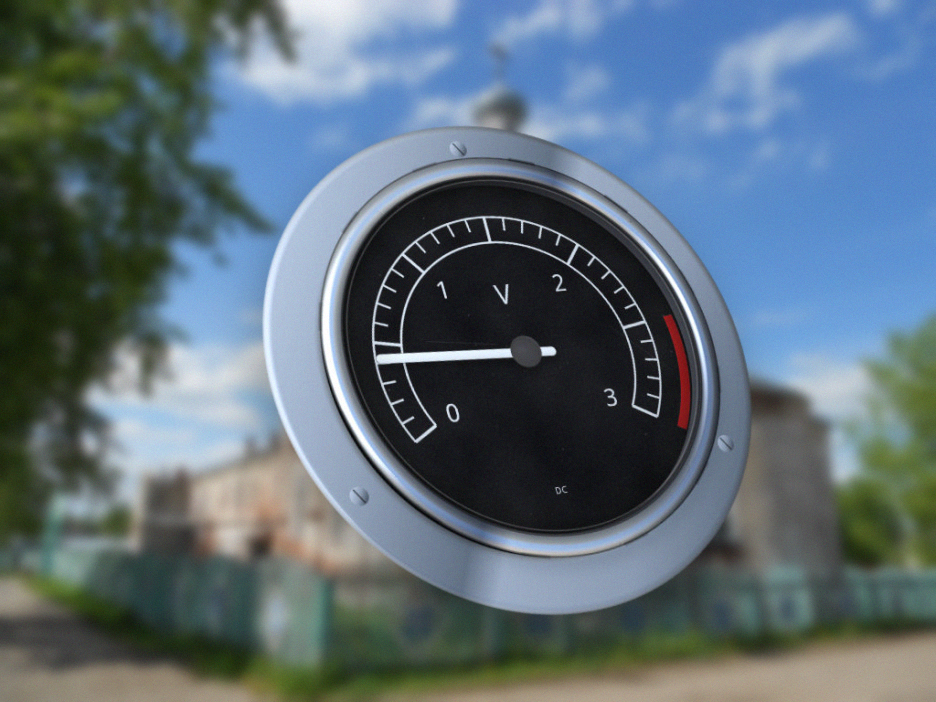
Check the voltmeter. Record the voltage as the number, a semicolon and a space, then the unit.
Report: 0.4; V
